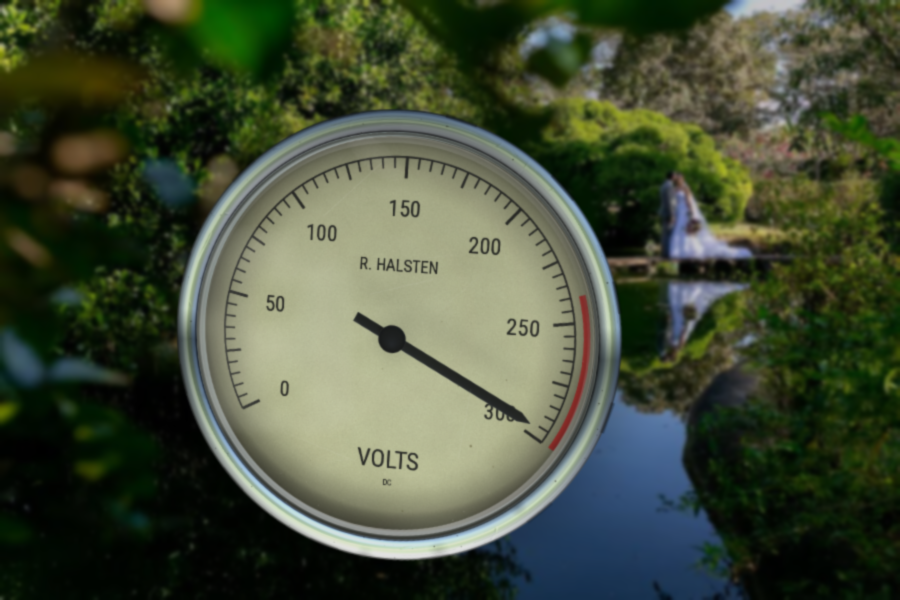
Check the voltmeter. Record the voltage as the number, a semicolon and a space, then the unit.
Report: 295; V
